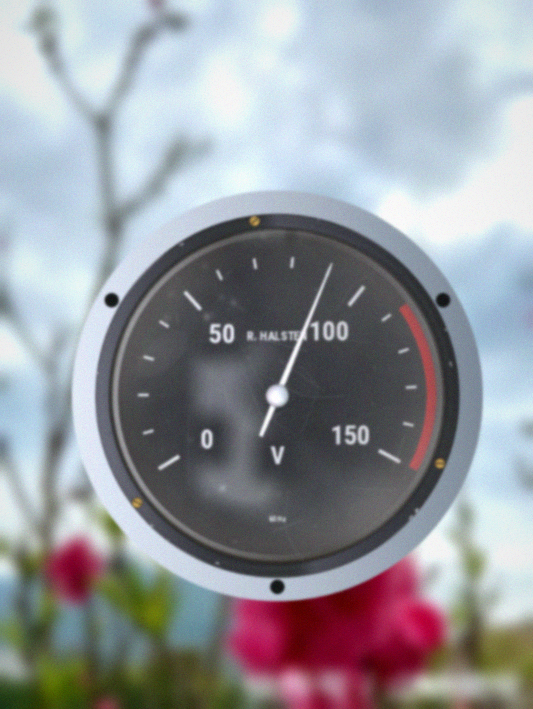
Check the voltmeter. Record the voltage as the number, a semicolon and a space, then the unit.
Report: 90; V
